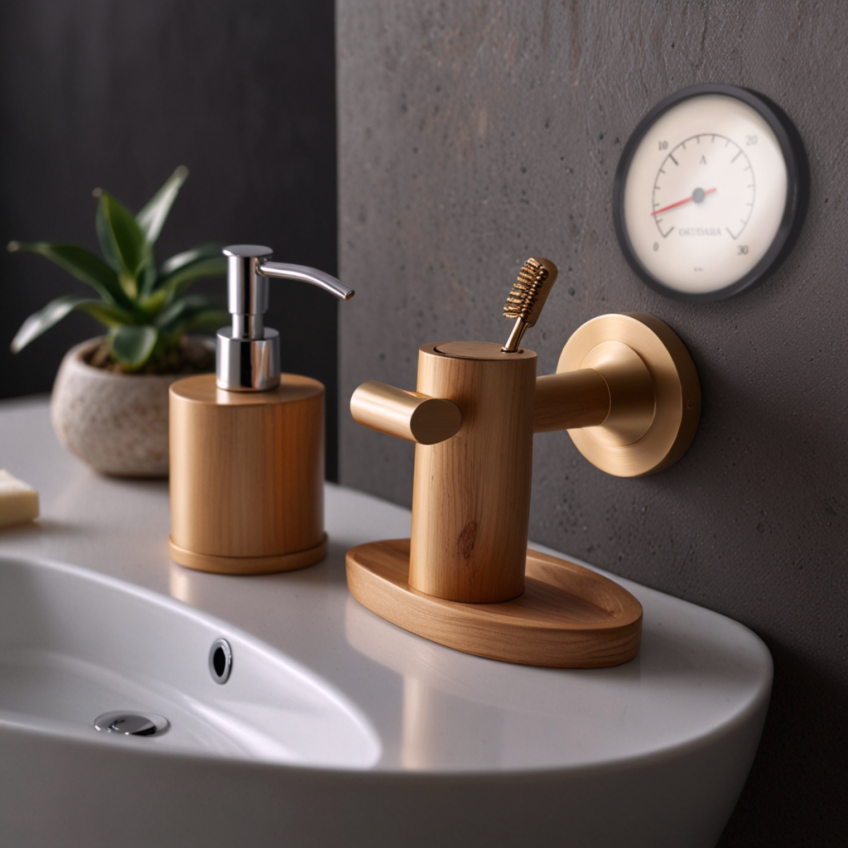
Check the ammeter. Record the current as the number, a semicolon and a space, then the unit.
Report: 3; A
